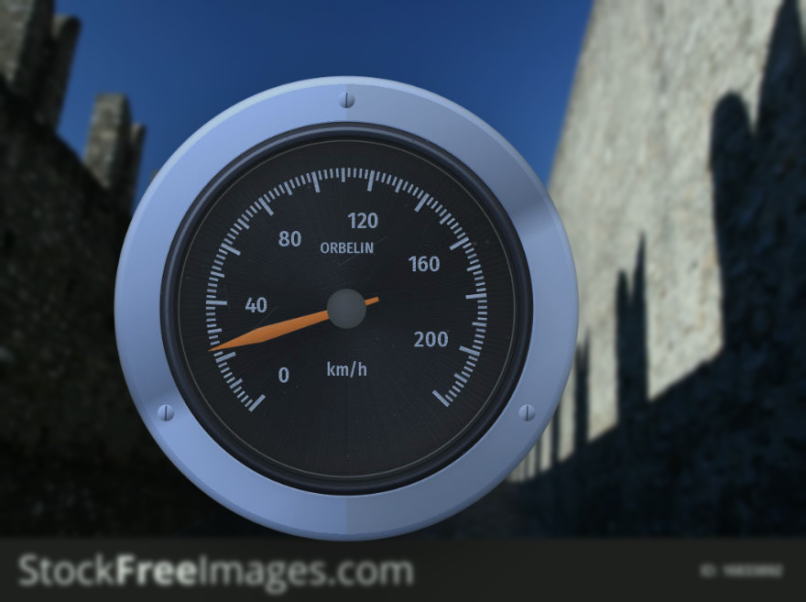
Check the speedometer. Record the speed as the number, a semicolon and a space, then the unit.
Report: 24; km/h
